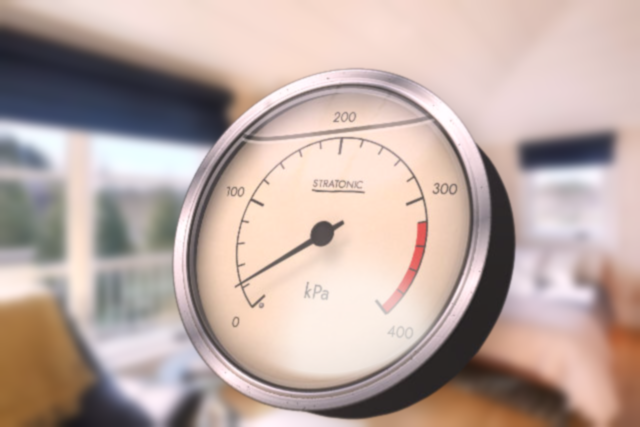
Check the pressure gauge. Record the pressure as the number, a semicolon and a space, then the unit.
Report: 20; kPa
